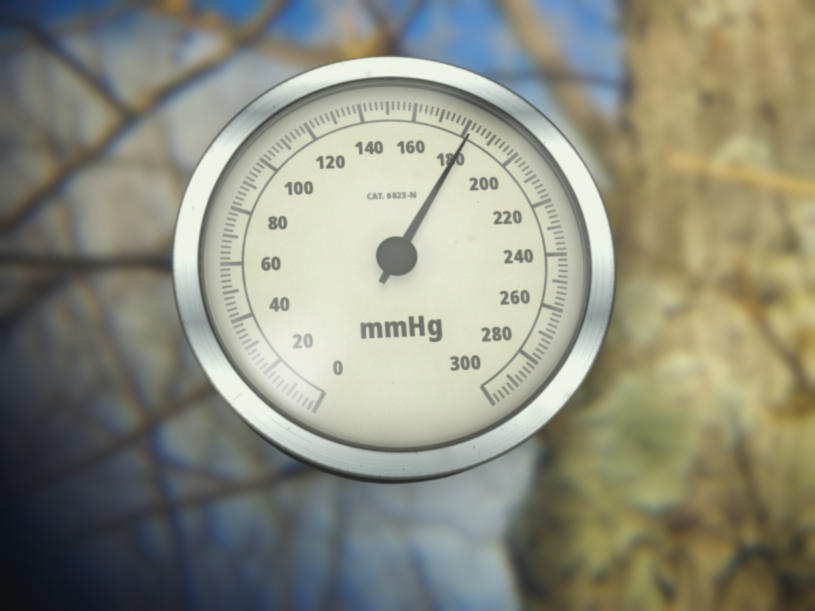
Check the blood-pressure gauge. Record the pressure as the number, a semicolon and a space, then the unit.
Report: 182; mmHg
